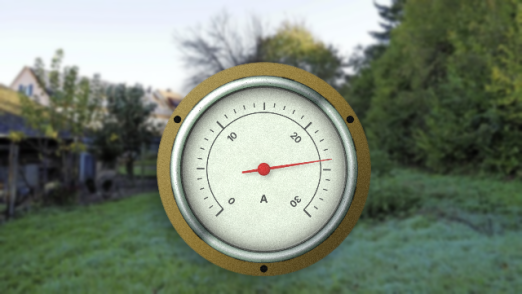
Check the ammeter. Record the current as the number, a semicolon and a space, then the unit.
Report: 24; A
